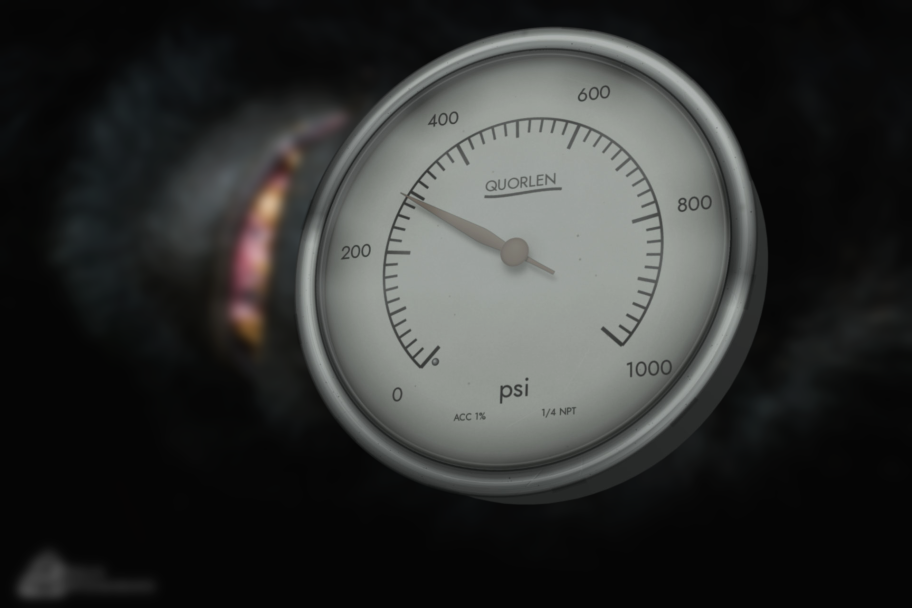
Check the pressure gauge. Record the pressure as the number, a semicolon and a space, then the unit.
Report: 290; psi
